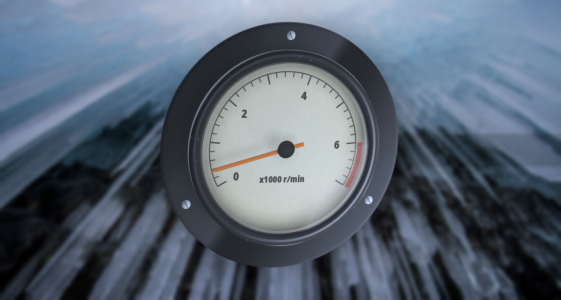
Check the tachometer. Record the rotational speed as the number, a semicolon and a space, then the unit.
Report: 400; rpm
